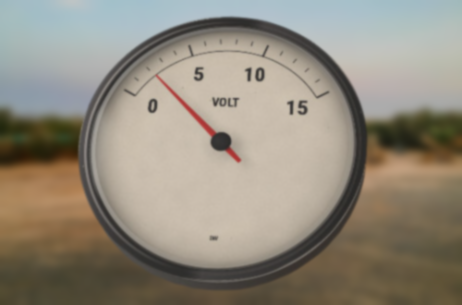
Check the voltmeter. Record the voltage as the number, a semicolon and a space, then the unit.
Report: 2; V
